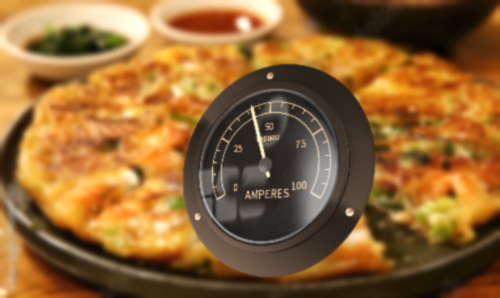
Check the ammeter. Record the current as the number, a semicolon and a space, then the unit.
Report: 42.5; A
